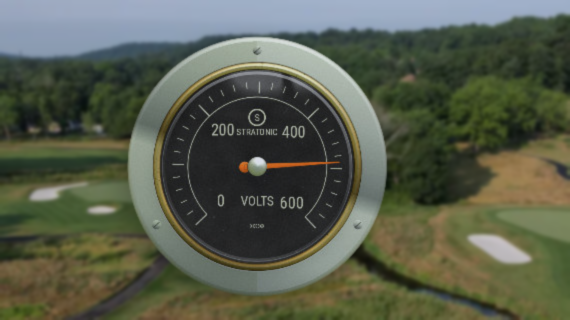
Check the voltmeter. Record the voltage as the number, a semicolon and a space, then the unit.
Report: 490; V
